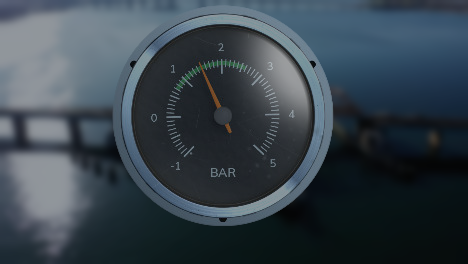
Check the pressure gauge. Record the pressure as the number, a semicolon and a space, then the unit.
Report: 1.5; bar
